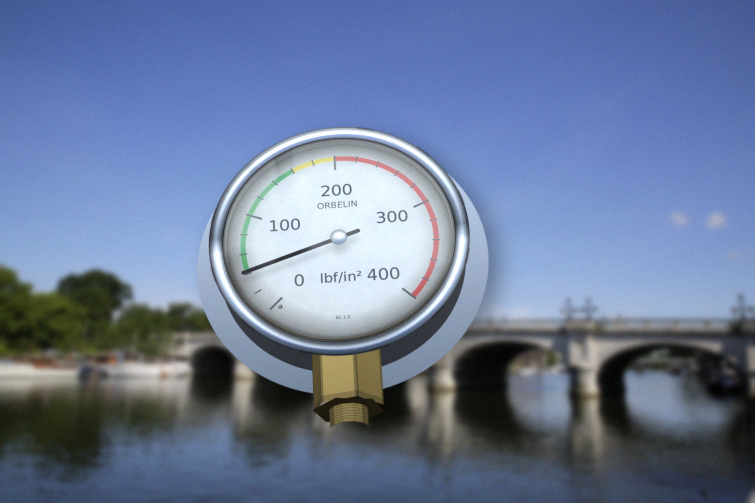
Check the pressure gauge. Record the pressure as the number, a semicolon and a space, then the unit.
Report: 40; psi
